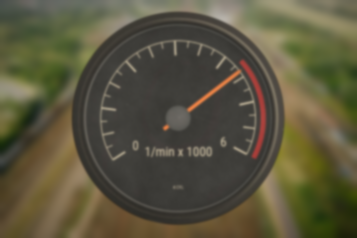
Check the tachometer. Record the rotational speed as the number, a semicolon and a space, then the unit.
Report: 4375; rpm
